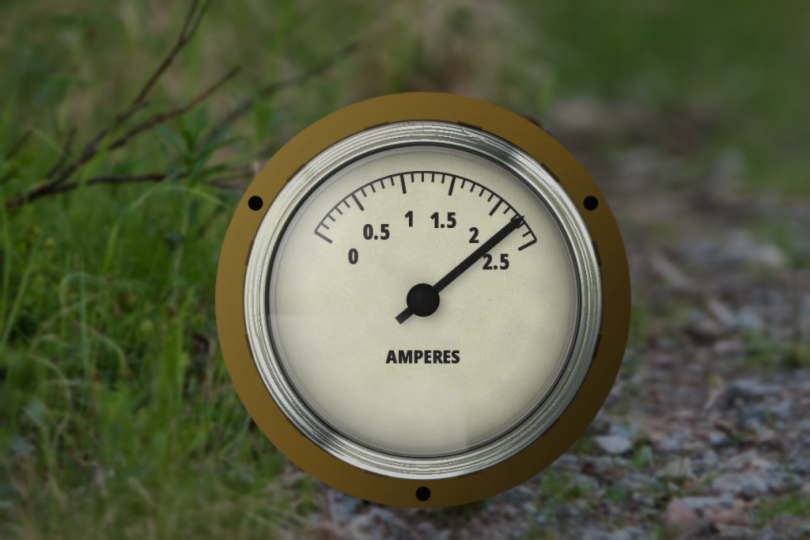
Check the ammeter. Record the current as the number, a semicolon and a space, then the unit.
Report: 2.25; A
